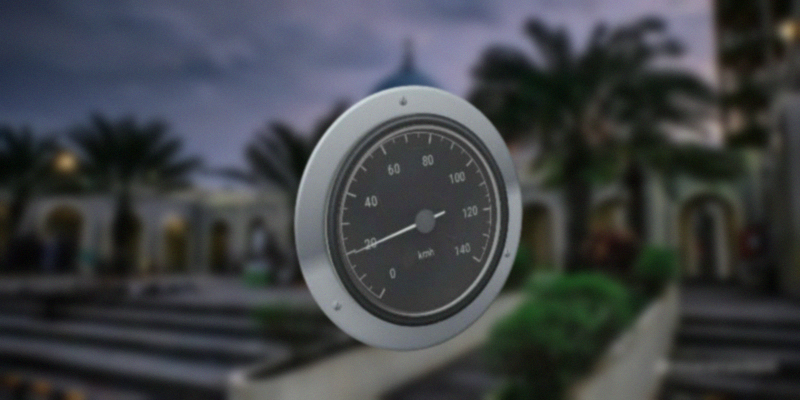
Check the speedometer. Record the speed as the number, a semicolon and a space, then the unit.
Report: 20; km/h
